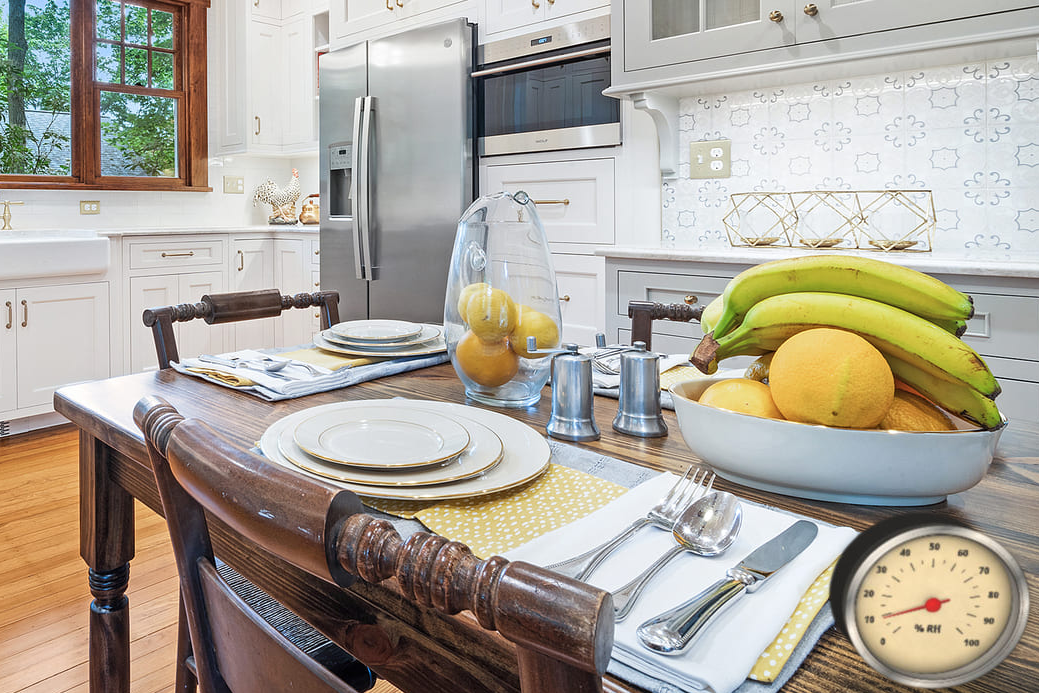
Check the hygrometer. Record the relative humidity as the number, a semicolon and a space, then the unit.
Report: 10; %
